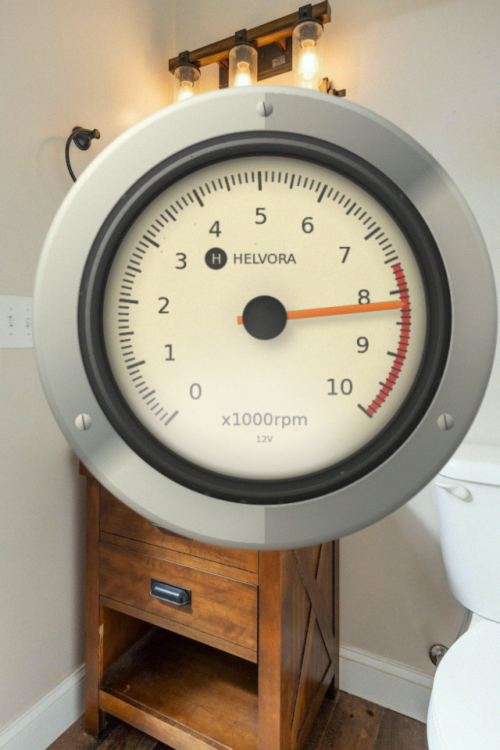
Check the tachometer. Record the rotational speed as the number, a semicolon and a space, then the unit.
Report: 8200; rpm
